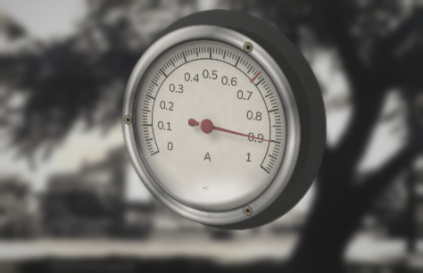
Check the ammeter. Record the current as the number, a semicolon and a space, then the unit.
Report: 0.9; A
